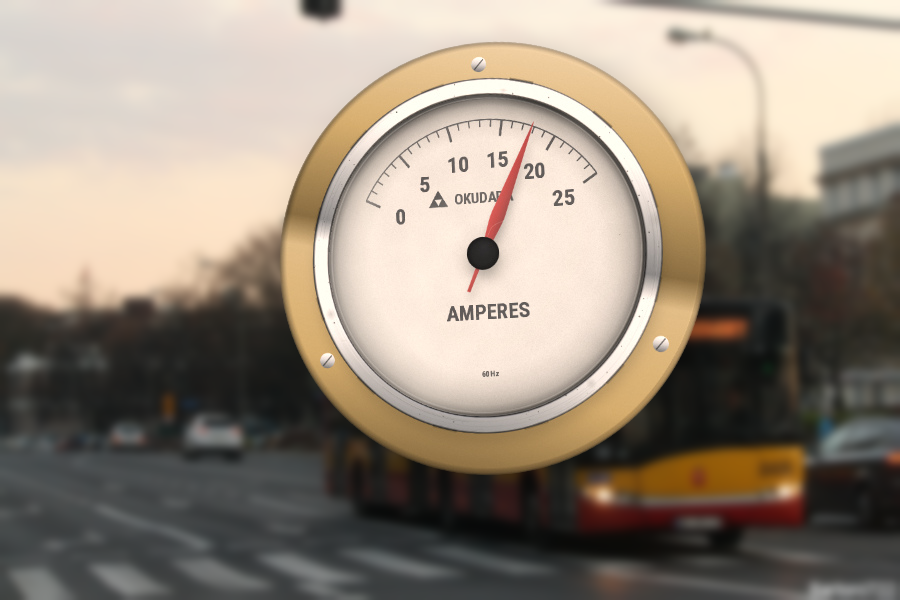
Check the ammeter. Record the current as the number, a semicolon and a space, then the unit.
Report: 18; A
